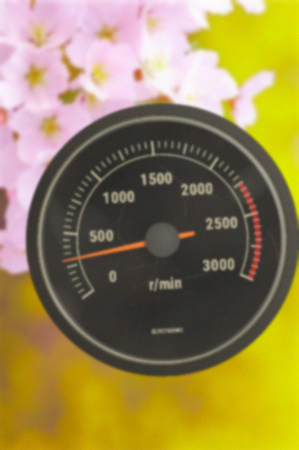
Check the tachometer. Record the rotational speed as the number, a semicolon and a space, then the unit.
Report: 300; rpm
